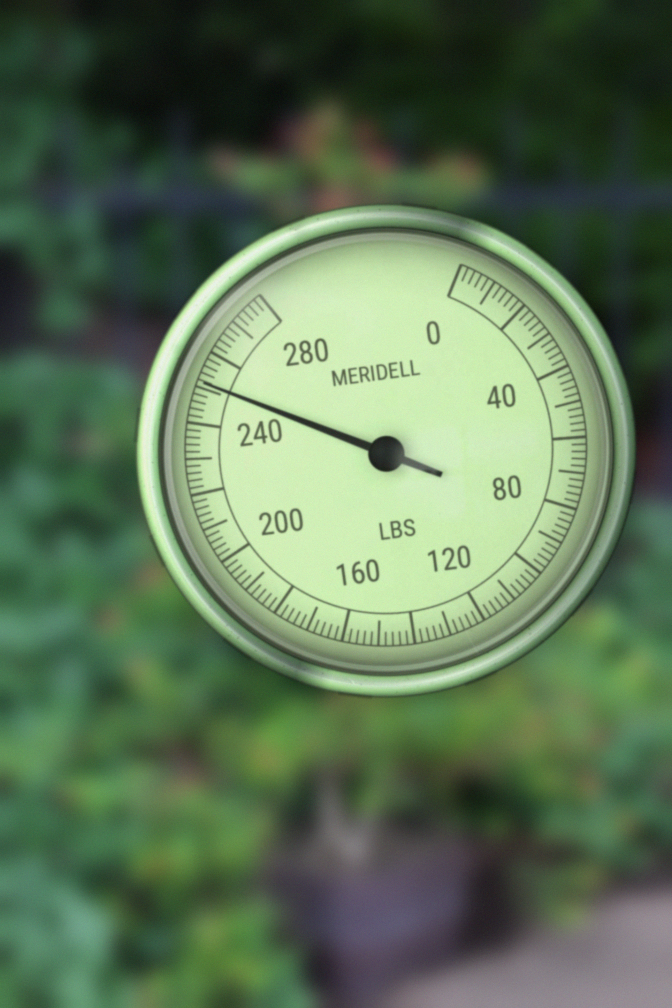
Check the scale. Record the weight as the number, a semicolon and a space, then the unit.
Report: 252; lb
